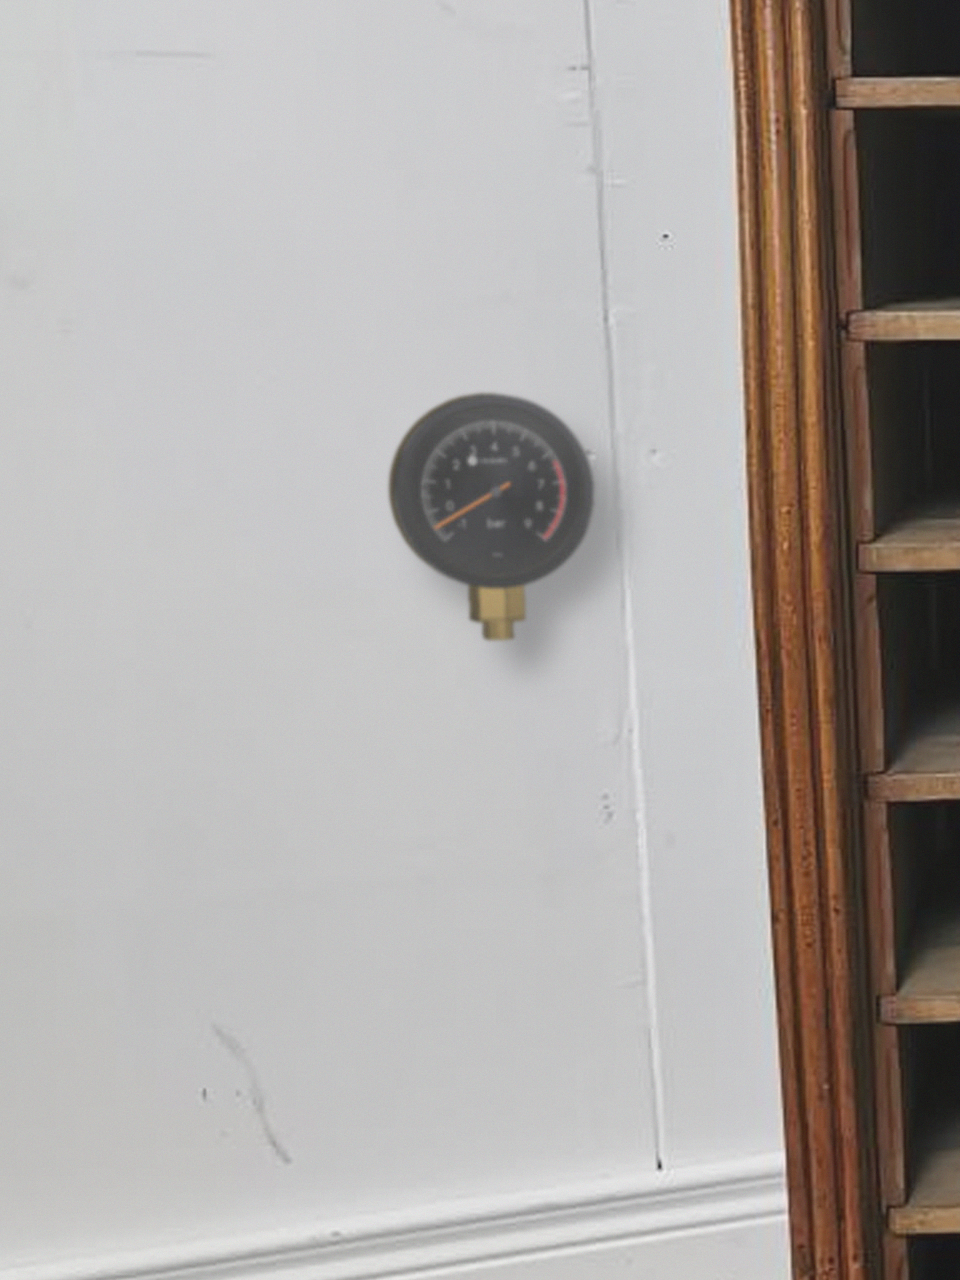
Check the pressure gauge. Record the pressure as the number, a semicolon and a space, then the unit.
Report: -0.5; bar
